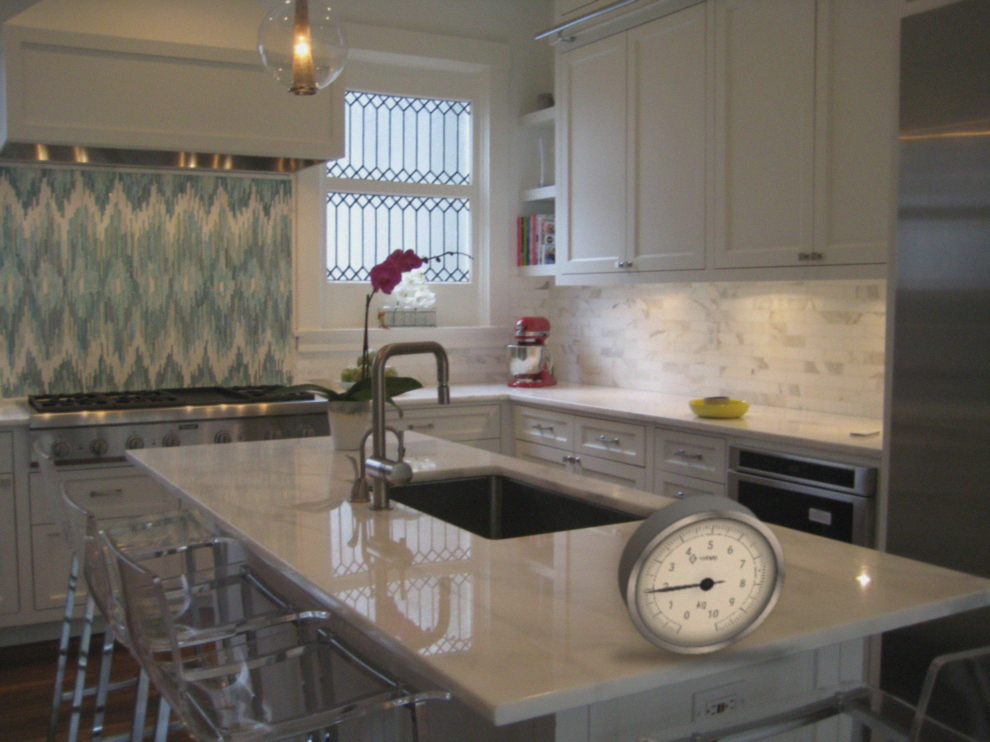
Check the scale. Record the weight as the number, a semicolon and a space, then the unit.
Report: 2; kg
